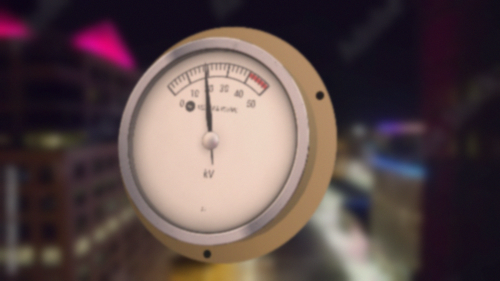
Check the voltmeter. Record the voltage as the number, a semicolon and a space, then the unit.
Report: 20; kV
